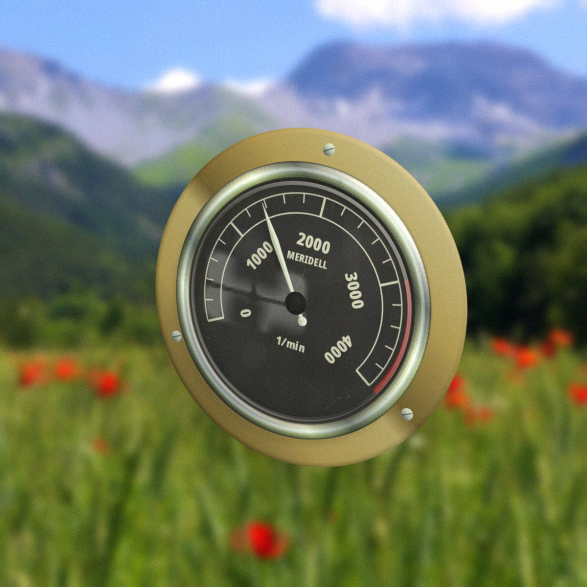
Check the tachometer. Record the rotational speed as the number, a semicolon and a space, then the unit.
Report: 1400; rpm
